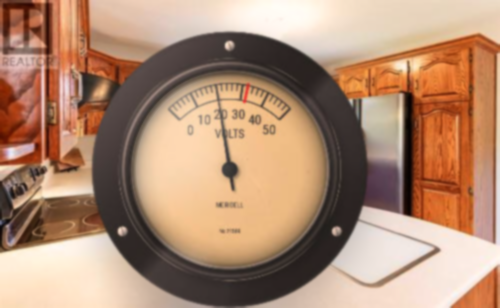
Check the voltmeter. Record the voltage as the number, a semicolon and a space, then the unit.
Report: 20; V
